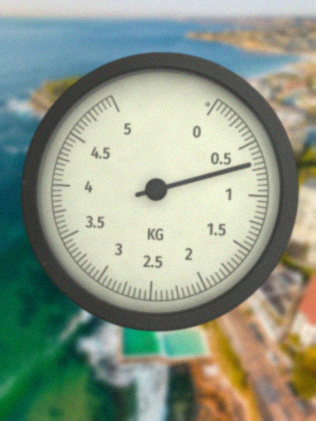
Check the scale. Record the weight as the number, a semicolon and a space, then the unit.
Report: 0.7; kg
